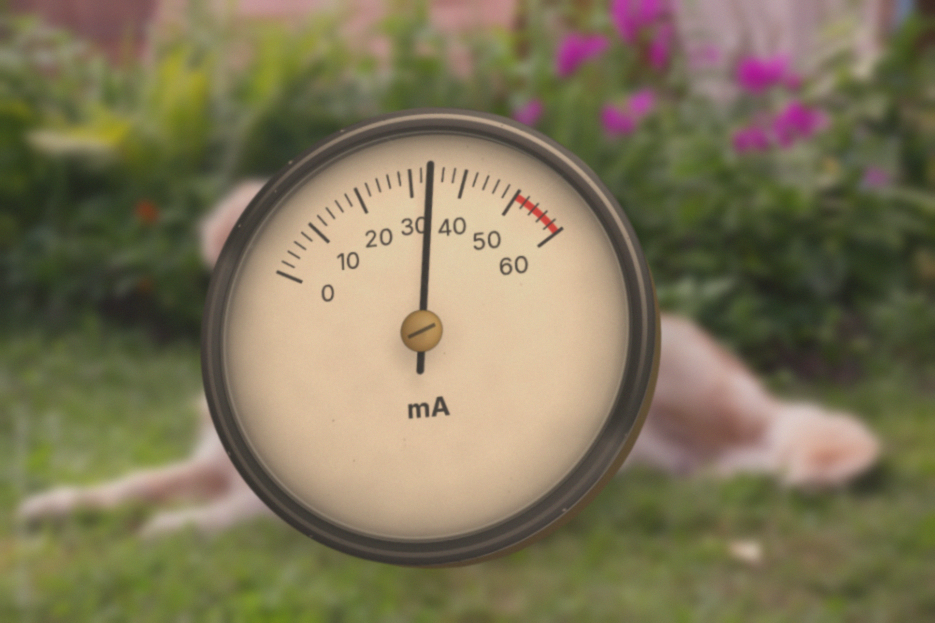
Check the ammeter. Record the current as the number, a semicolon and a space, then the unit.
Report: 34; mA
